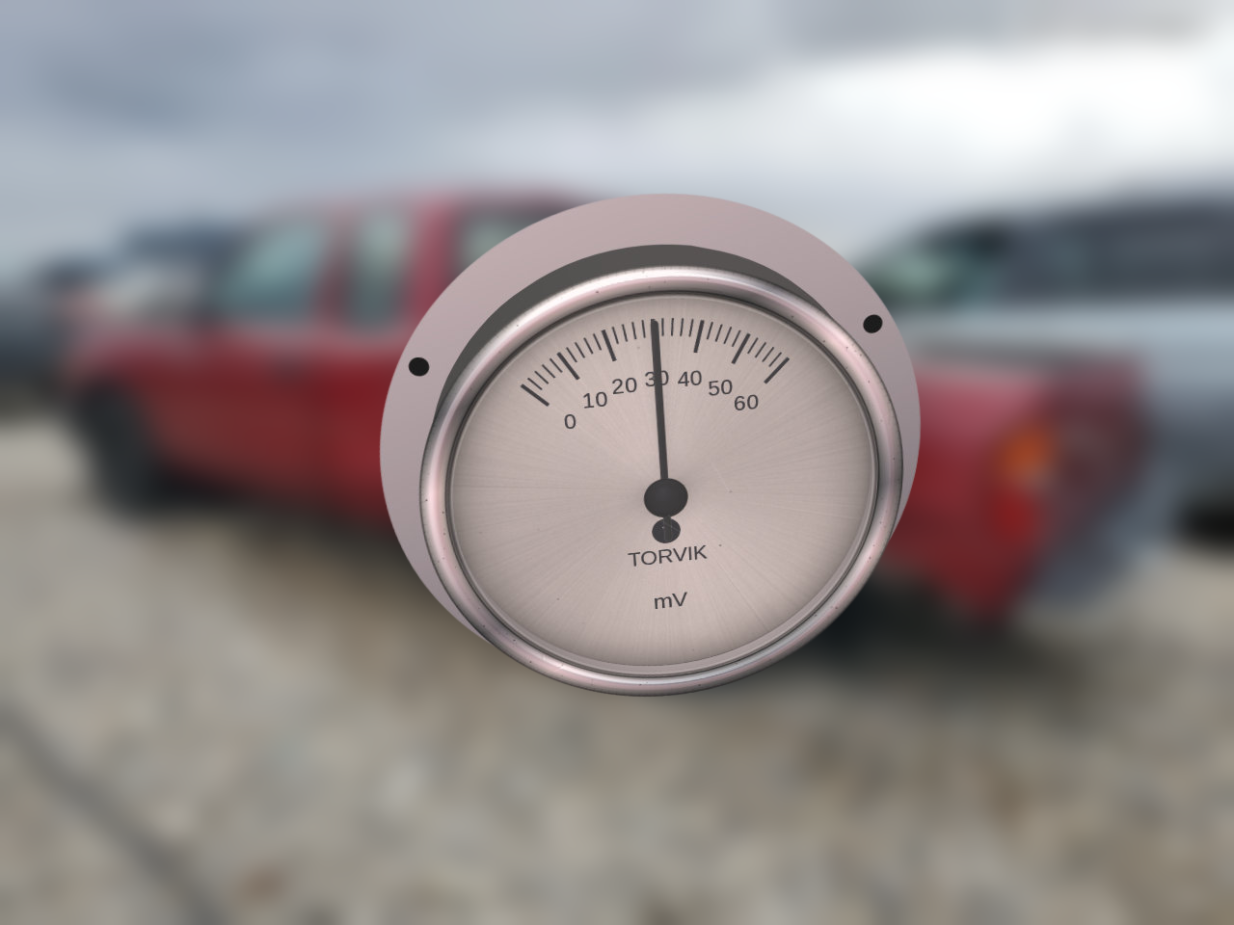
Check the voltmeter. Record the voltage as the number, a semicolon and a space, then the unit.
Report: 30; mV
